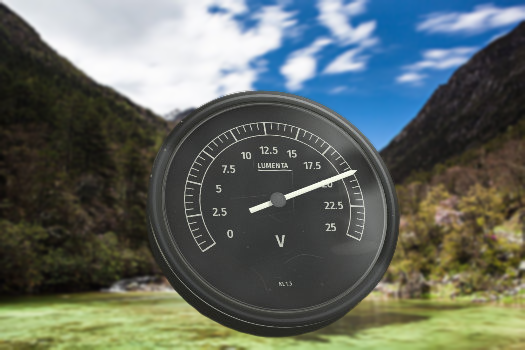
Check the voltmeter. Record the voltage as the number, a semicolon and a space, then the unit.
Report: 20; V
